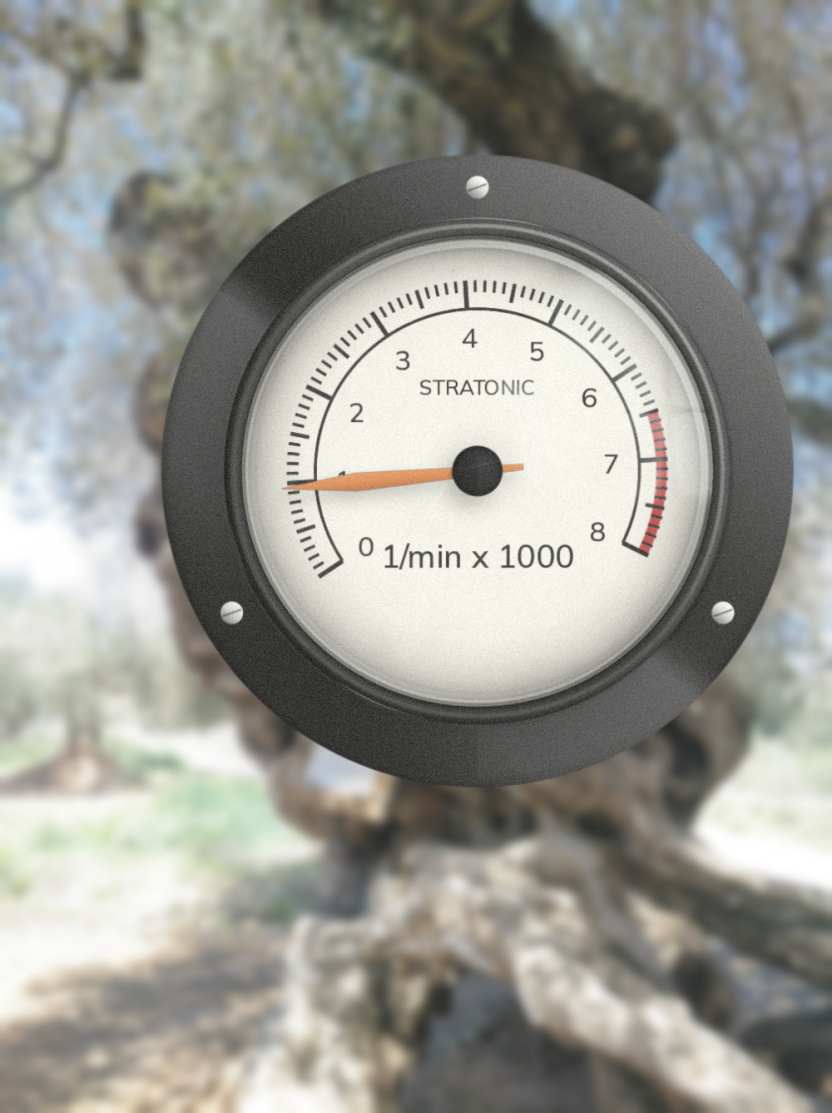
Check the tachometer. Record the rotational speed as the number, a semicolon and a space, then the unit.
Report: 950; rpm
